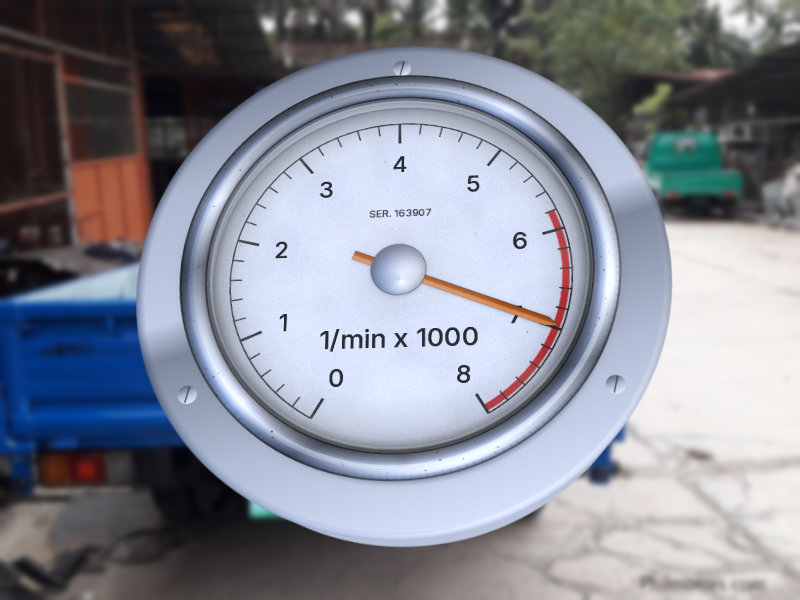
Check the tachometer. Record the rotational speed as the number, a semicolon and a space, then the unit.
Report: 7000; rpm
